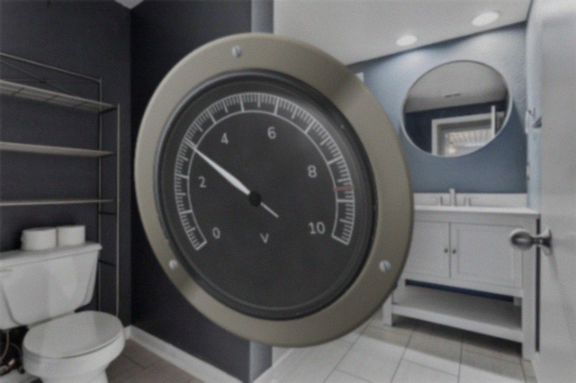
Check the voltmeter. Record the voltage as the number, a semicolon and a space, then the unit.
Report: 3; V
